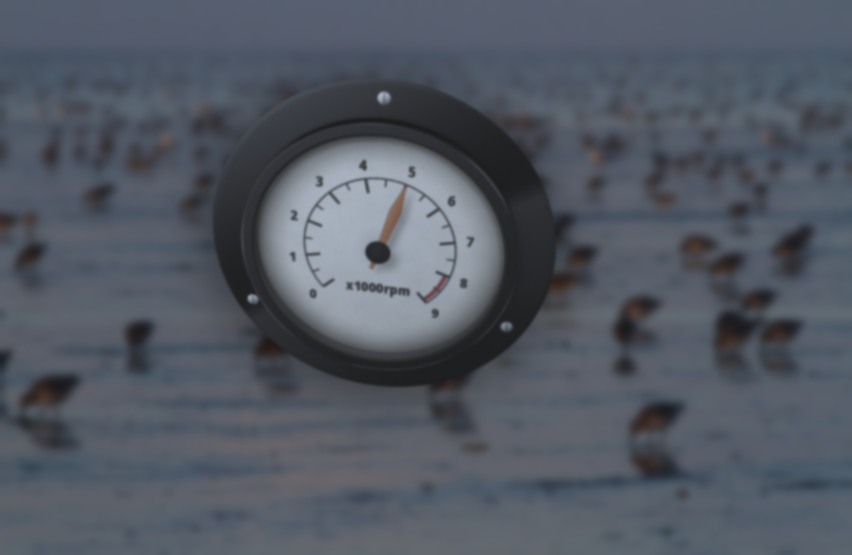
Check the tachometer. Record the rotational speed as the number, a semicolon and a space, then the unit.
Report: 5000; rpm
